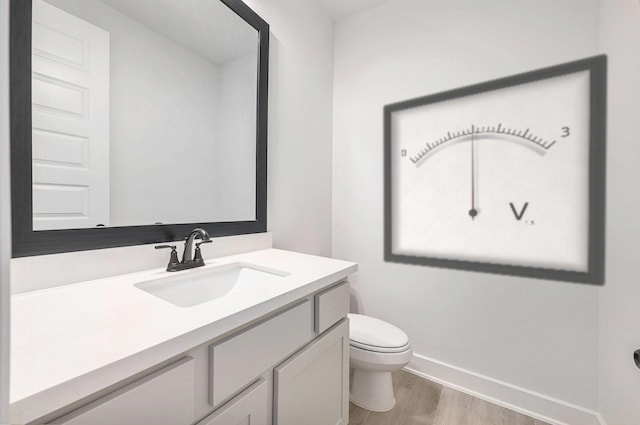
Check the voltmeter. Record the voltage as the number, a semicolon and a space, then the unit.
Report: 1.5; V
